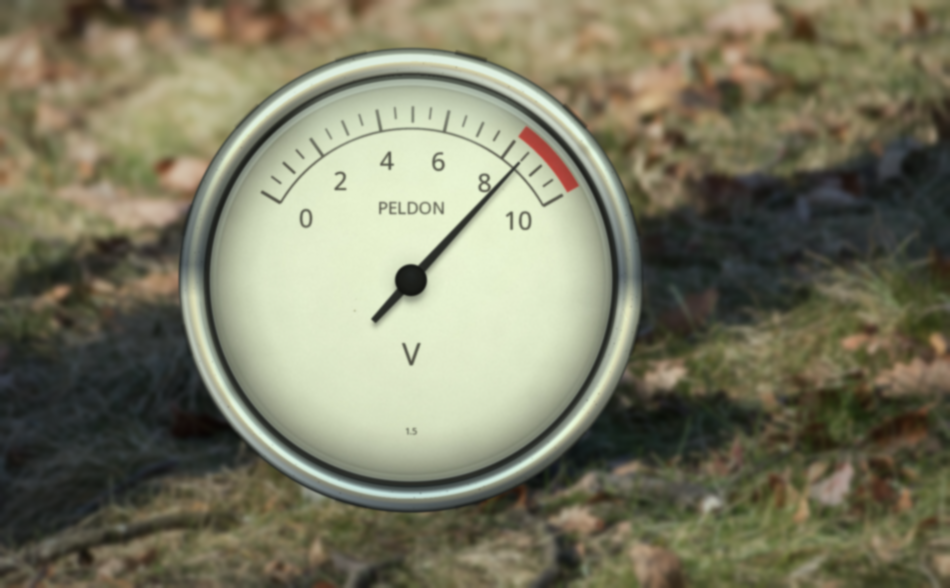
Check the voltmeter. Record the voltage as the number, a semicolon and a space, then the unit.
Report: 8.5; V
